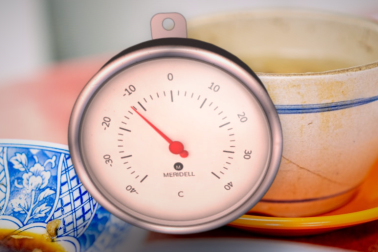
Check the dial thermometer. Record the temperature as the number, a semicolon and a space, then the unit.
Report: -12; °C
